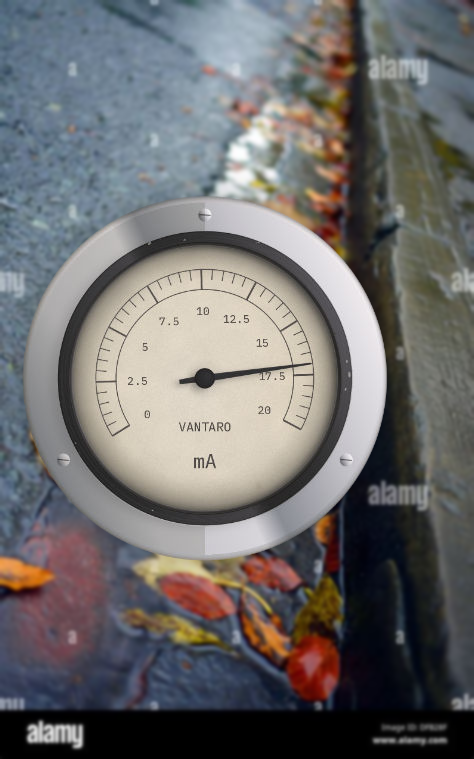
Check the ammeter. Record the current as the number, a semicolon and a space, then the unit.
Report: 17; mA
